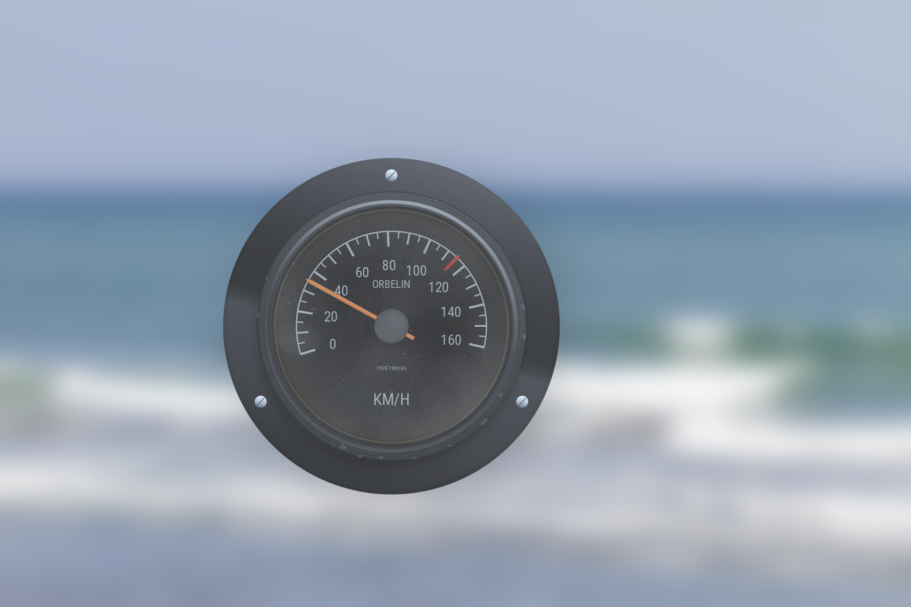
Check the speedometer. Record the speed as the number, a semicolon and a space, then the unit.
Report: 35; km/h
